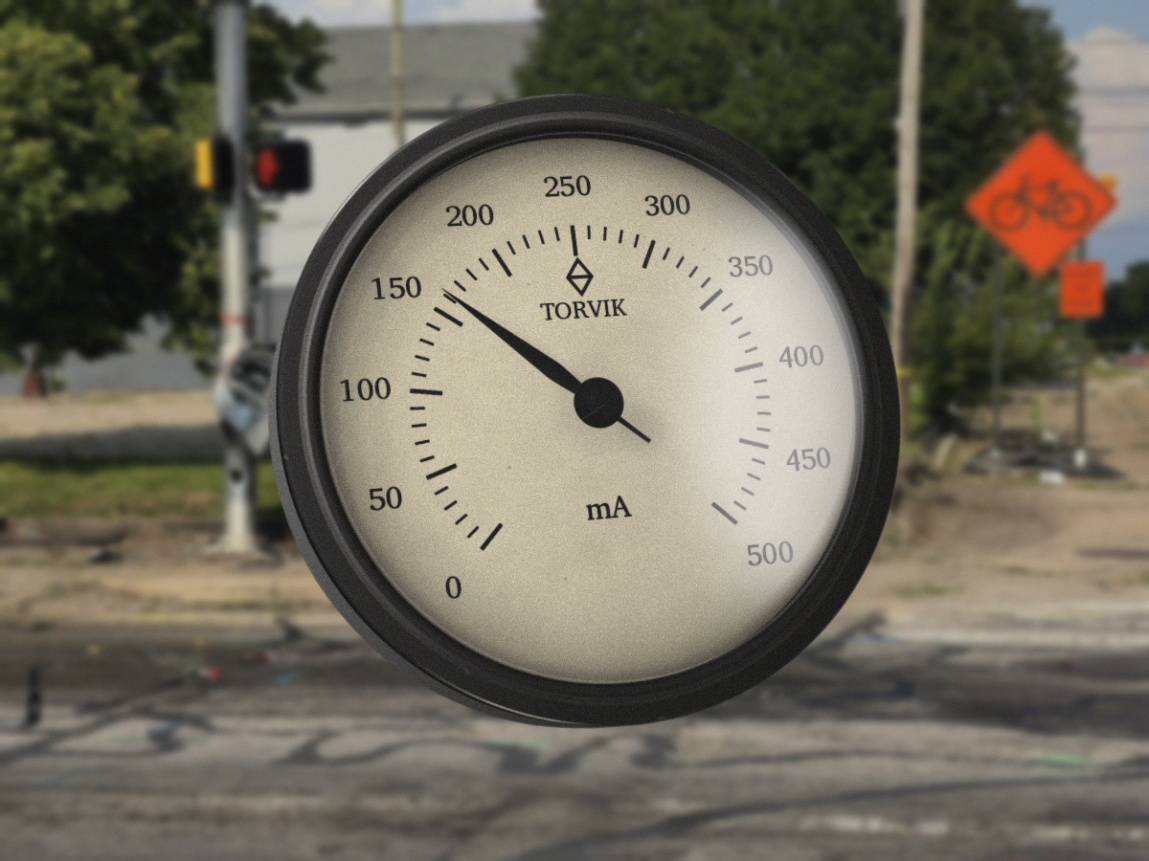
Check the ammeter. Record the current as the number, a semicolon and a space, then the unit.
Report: 160; mA
